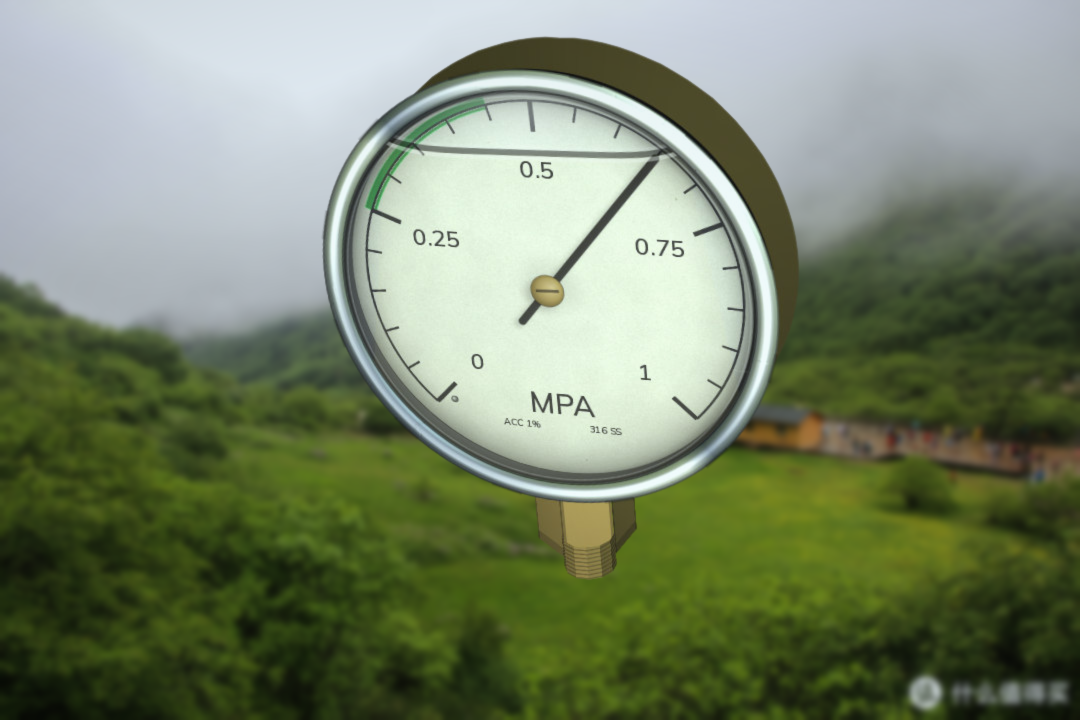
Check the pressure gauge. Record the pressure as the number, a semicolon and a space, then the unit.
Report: 0.65; MPa
